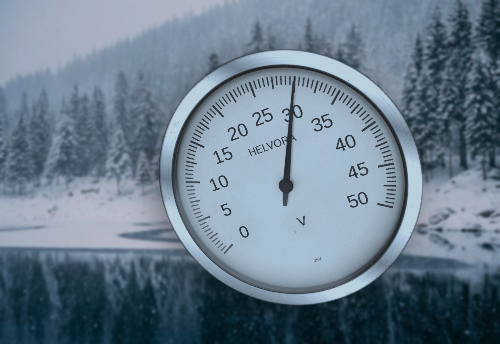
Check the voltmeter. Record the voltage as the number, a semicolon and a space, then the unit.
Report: 30; V
